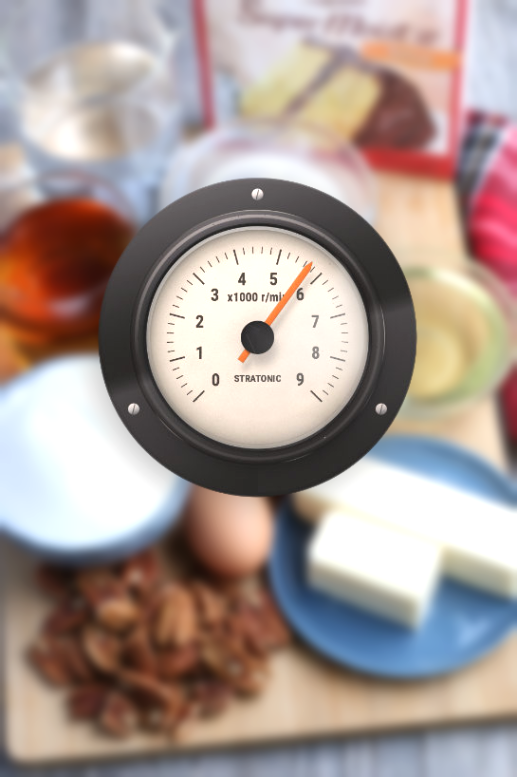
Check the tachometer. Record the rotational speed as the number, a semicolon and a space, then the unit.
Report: 5700; rpm
